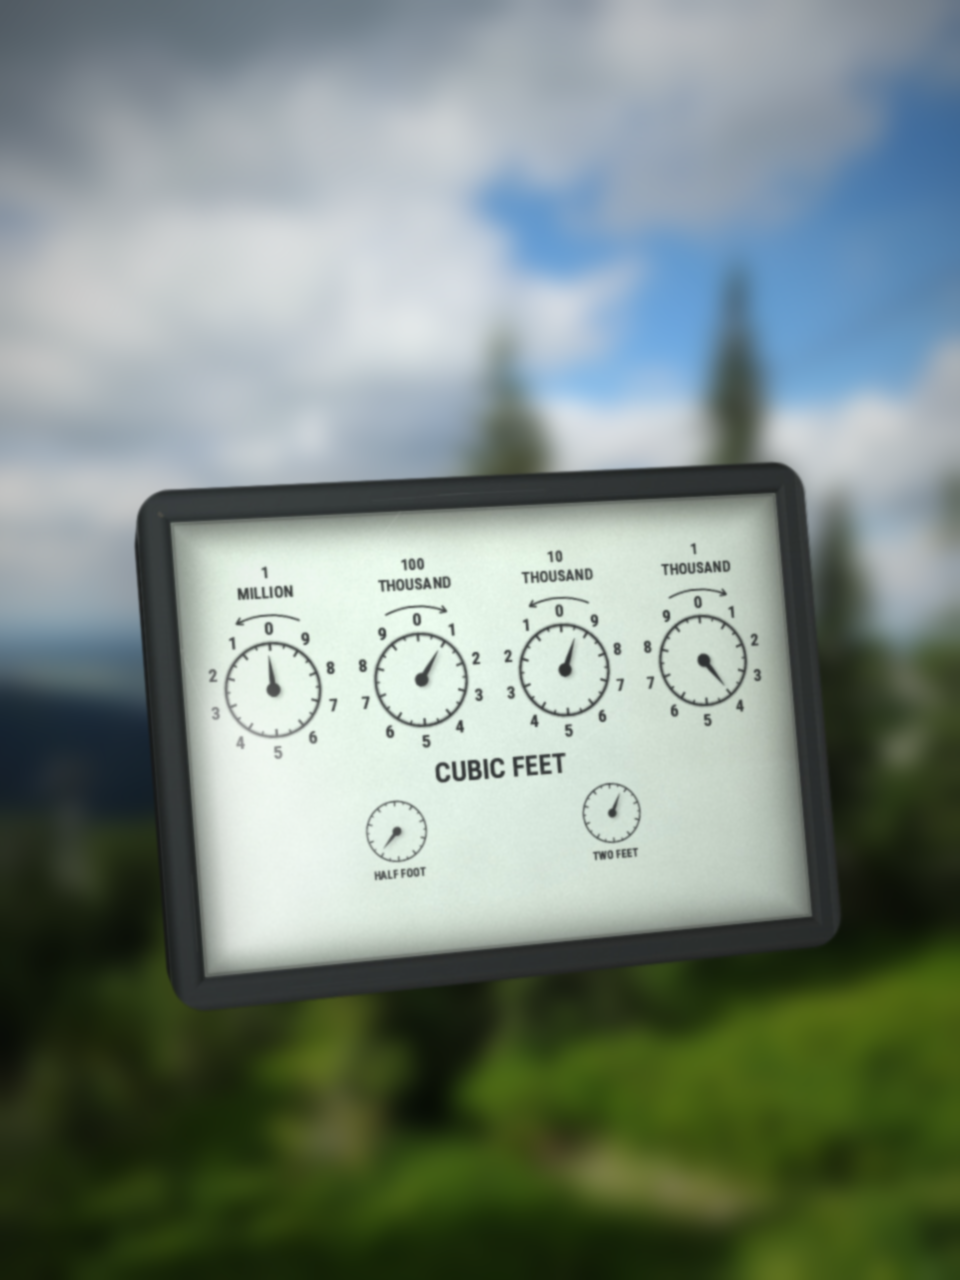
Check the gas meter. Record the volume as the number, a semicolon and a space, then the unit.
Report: 9400; ft³
